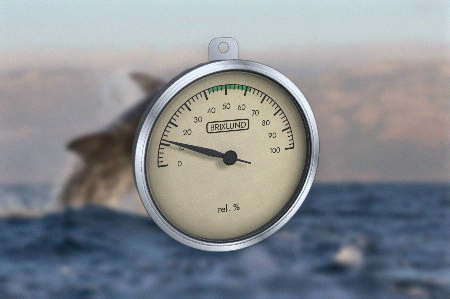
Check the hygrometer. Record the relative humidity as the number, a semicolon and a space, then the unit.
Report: 12; %
